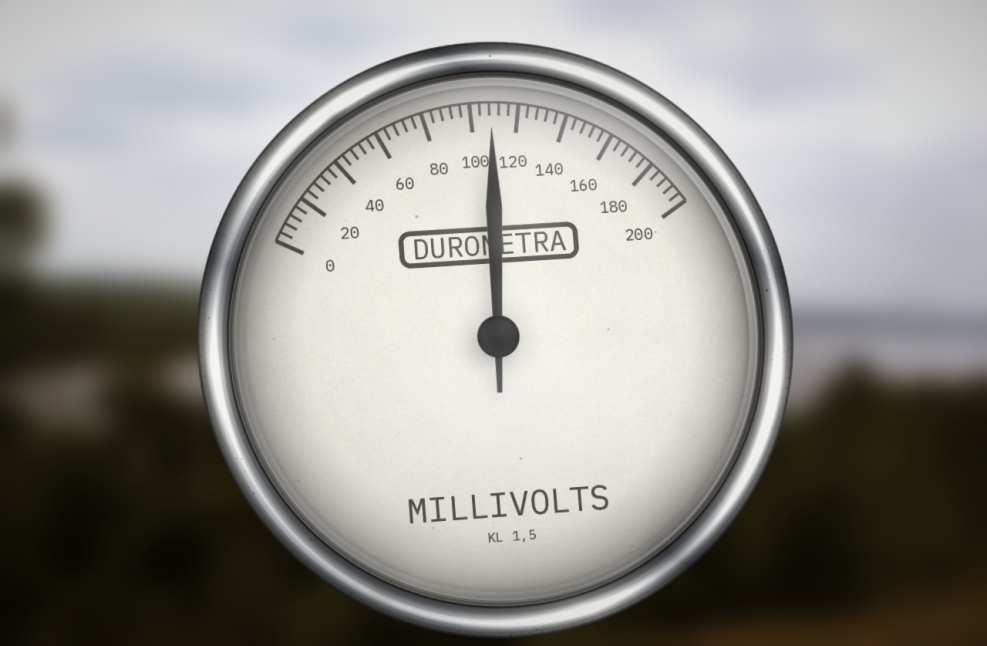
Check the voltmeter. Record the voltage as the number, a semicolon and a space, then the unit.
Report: 108; mV
